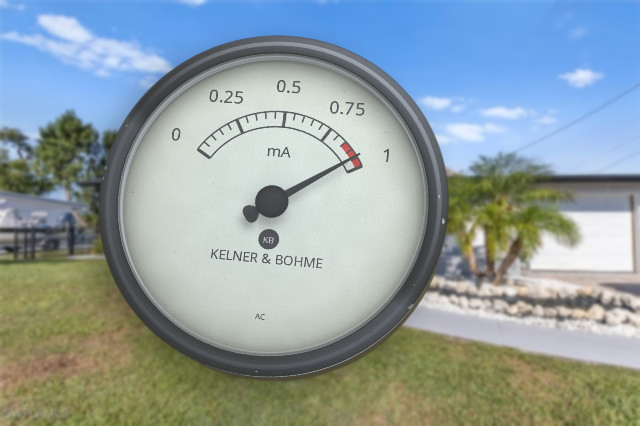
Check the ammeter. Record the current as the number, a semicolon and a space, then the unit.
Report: 0.95; mA
